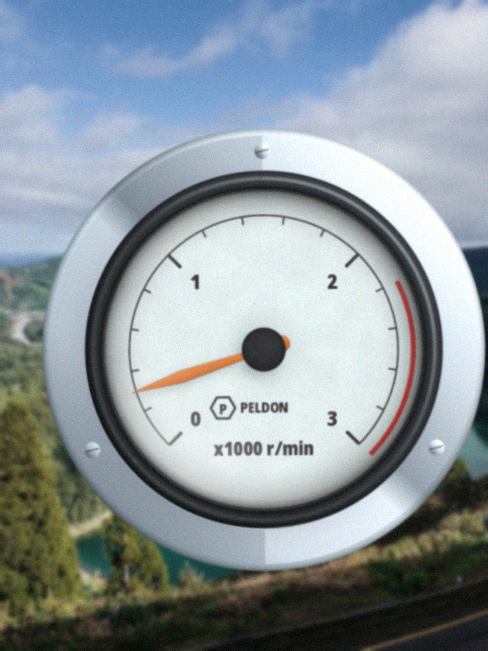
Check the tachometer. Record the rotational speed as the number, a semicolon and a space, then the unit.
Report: 300; rpm
